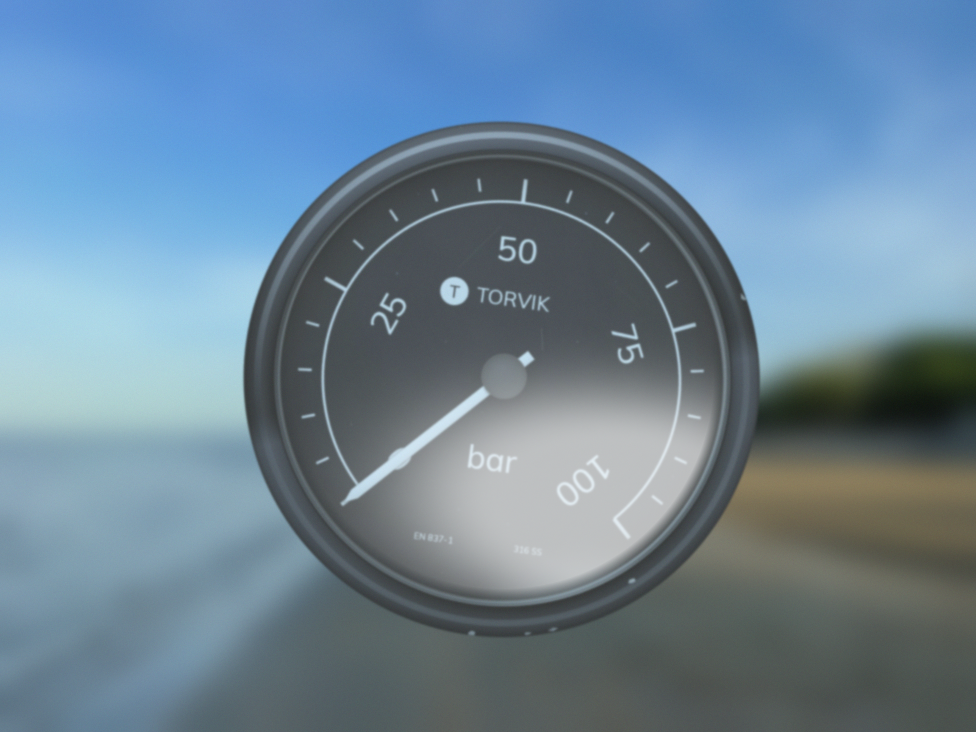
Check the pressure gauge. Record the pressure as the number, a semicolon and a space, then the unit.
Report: 0; bar
